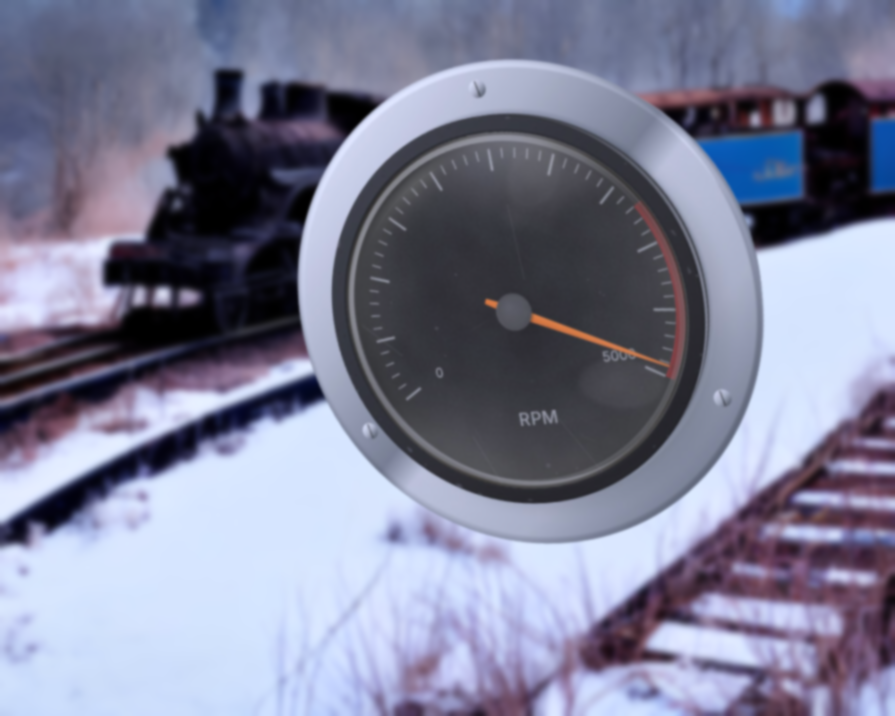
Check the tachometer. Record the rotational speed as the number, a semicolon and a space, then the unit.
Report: 4900; rpm
